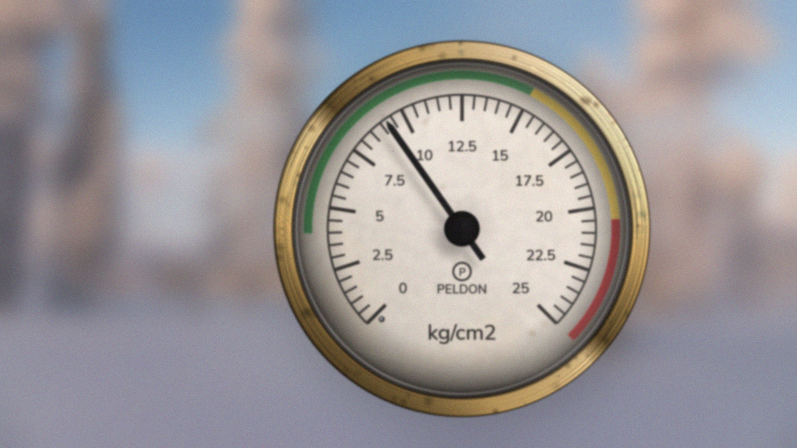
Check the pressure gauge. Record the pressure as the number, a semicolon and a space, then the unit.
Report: 9.25; kg/cm²
